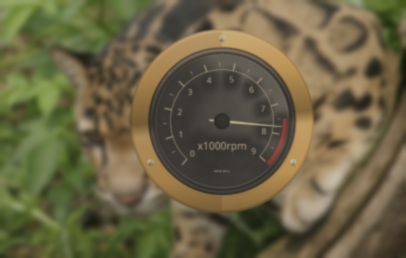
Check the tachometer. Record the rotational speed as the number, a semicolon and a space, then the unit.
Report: 7750; rpm
